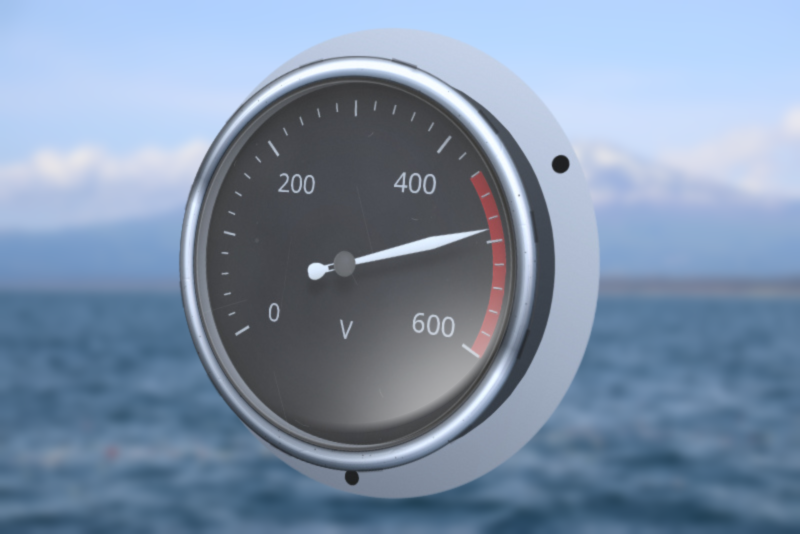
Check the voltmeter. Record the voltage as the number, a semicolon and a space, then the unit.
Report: 490; V
